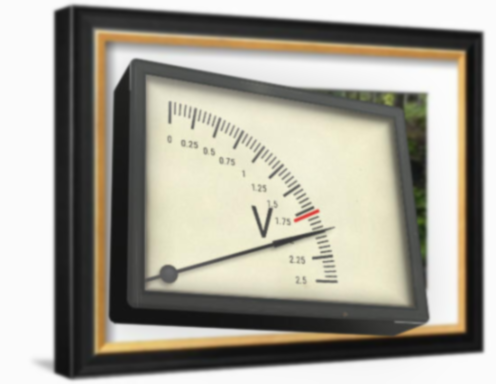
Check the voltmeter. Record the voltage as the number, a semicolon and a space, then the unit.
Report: 2; V
